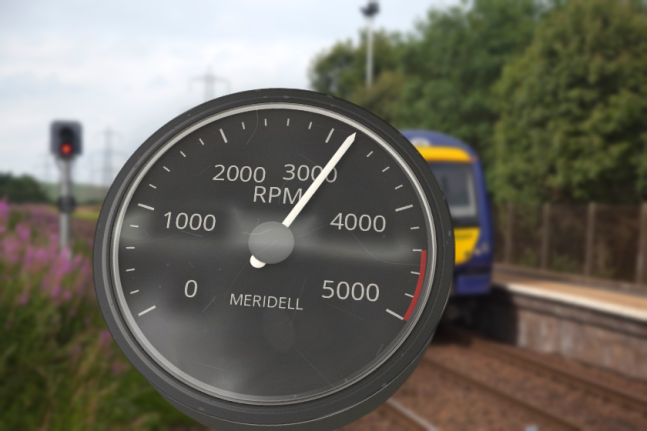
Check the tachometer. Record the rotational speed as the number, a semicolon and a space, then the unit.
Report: 3200; rpm
